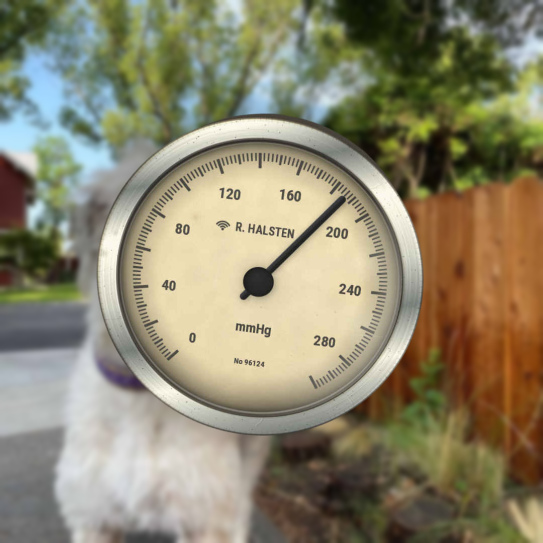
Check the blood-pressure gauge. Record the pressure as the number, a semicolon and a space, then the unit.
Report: 186; mmHg
